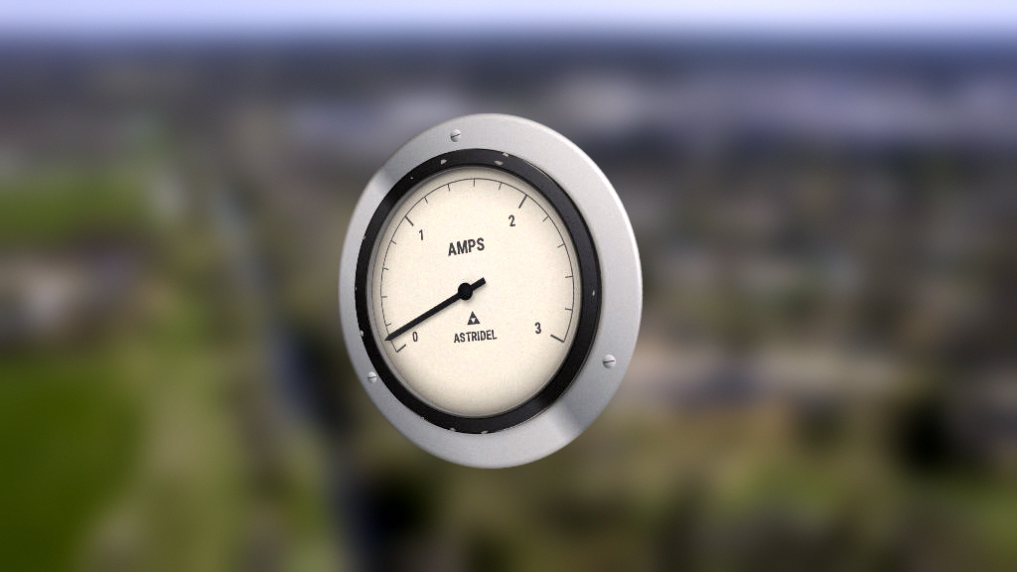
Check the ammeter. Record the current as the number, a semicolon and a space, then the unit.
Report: 0.1; A
